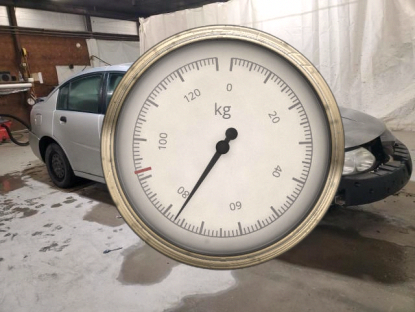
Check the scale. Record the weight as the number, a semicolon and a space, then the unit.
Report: 77; kg
